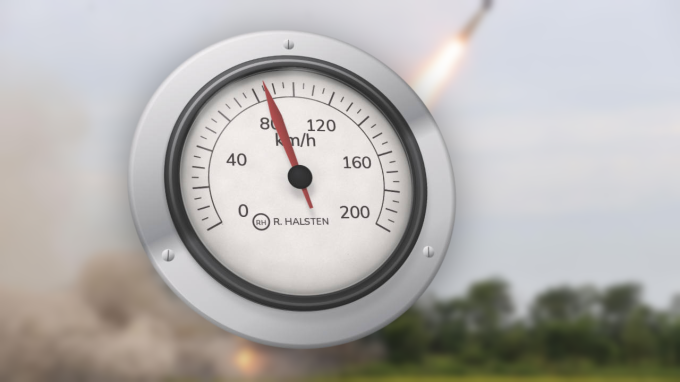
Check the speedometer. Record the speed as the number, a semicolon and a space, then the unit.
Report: 85; km/h
